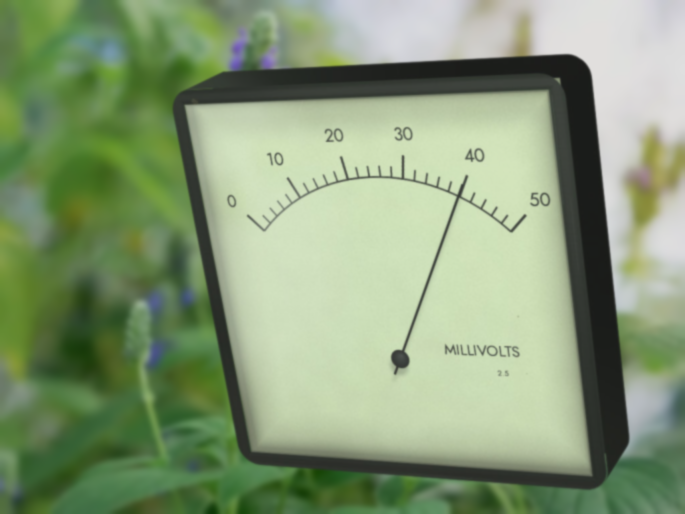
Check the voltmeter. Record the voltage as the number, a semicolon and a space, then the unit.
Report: 40; mV
